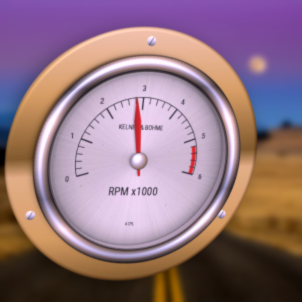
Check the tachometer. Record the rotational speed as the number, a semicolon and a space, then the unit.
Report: 2800; rpm
